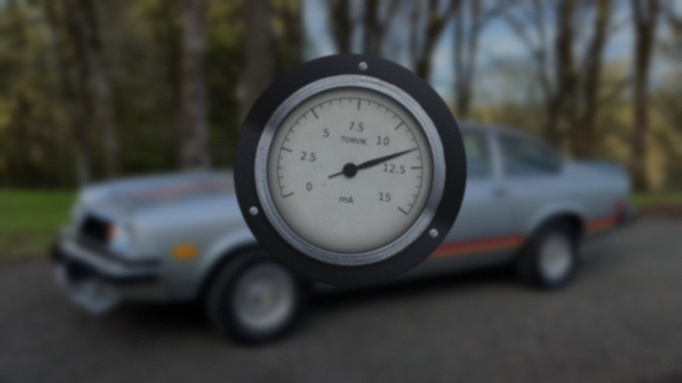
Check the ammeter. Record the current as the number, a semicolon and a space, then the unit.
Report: 11.5; mA
